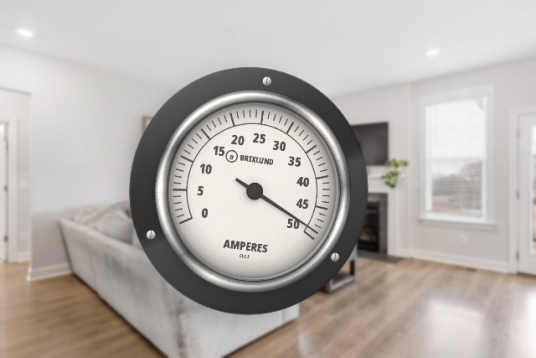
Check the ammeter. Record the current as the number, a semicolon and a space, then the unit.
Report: 49; A
